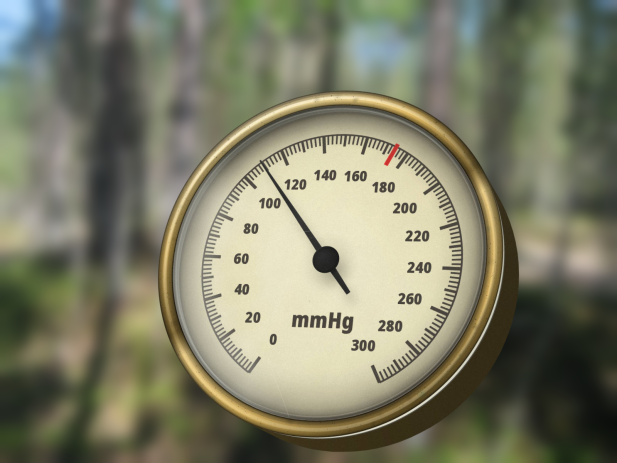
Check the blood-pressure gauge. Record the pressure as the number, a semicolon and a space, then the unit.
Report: 110; mmHg
